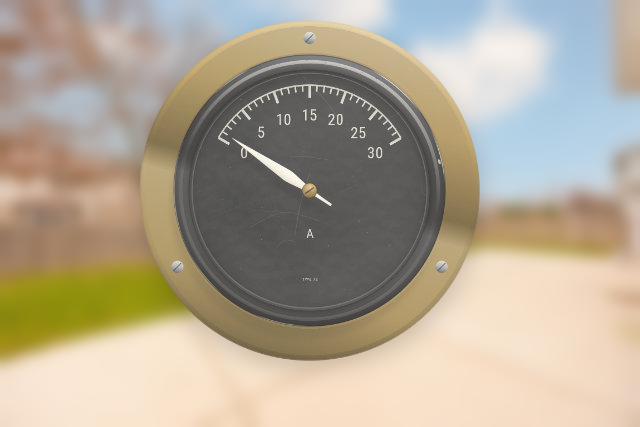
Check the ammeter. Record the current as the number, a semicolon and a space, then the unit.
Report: 1; A
